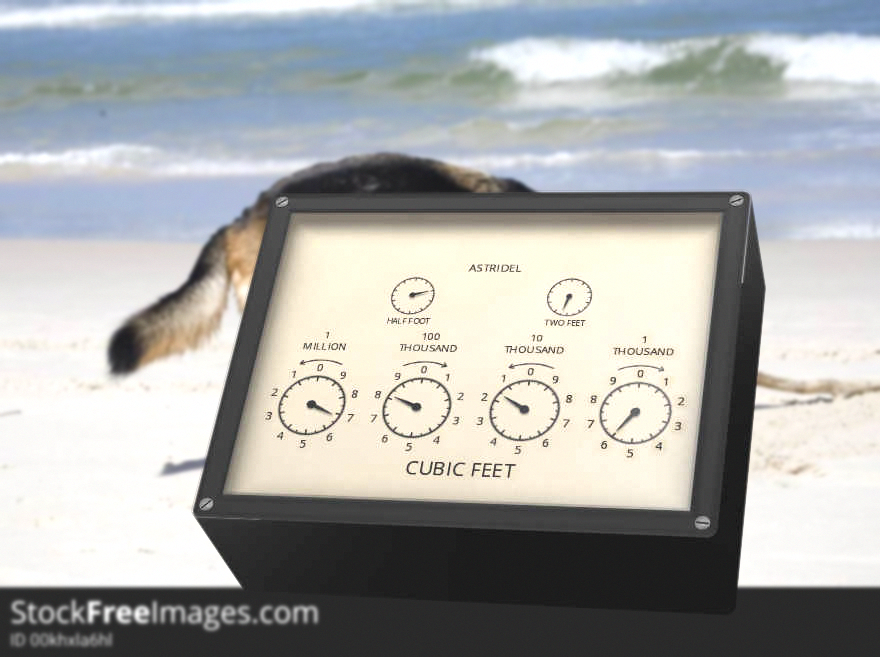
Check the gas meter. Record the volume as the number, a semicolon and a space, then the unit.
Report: 681600; ft³
